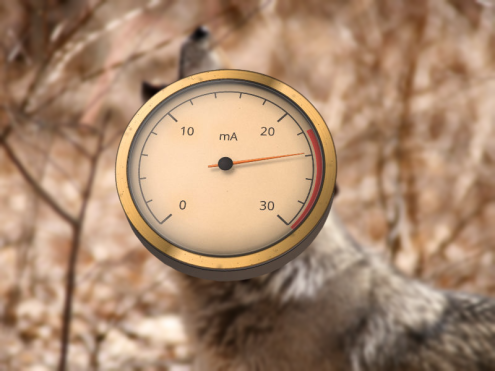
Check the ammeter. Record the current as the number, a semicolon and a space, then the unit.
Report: 24; mA
